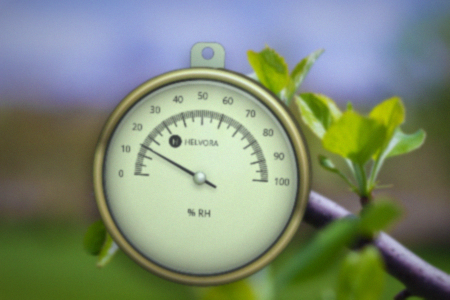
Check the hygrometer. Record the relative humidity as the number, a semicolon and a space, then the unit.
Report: 15; %
